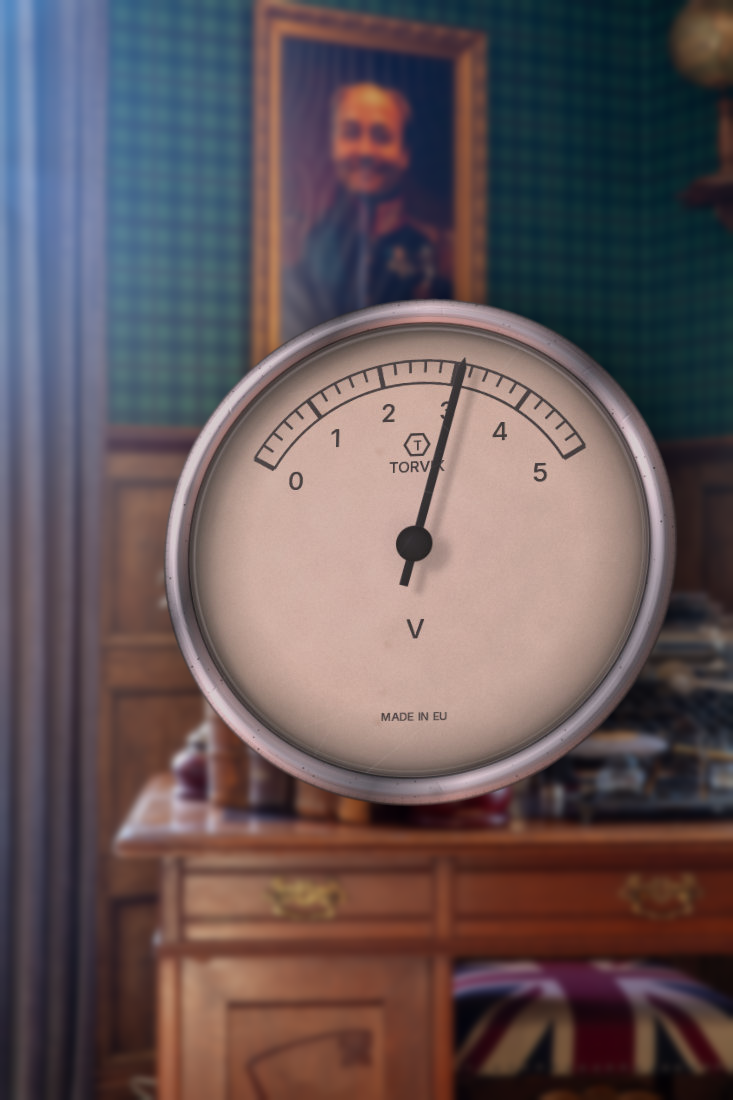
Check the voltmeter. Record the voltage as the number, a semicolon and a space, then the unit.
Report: 3.1; V
